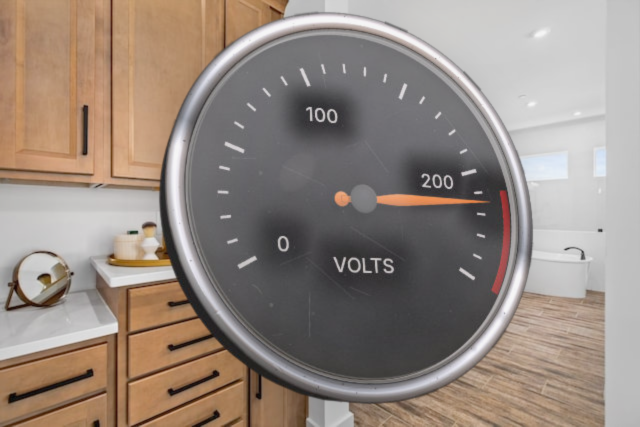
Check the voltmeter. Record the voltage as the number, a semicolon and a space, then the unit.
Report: 215; V
